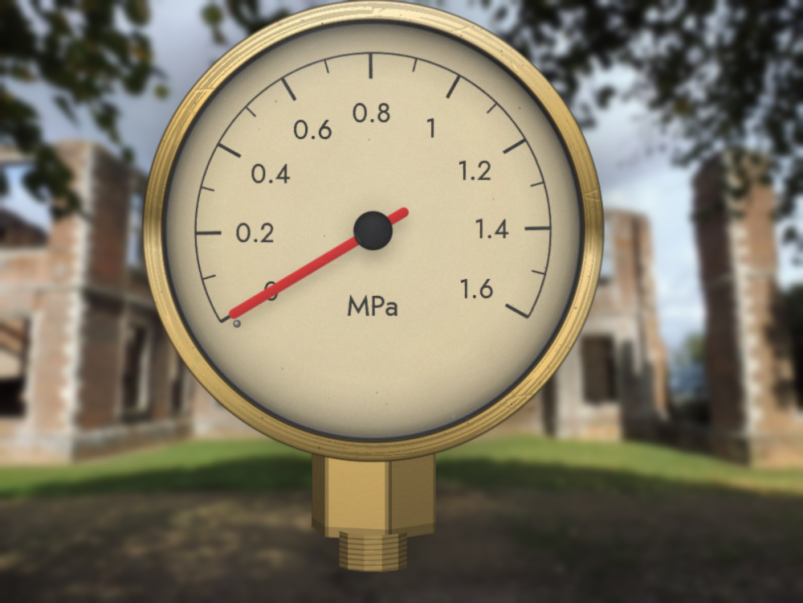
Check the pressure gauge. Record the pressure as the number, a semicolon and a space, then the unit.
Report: 0; MPa
